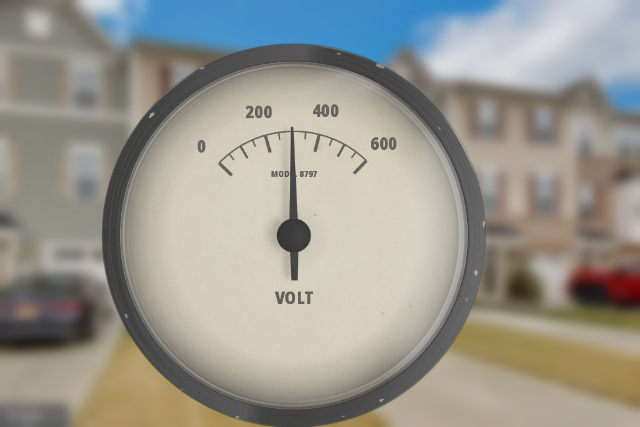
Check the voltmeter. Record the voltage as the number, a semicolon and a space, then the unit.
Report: 300; V
